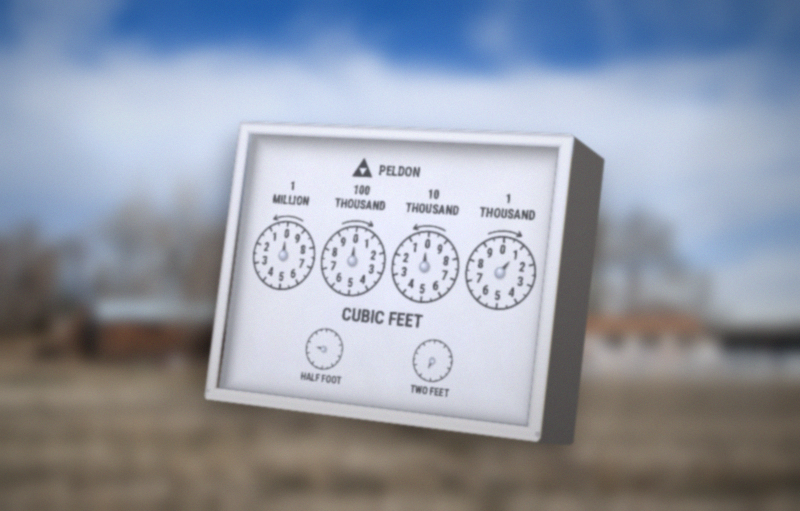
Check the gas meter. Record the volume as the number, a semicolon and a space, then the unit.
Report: 100; ft³
